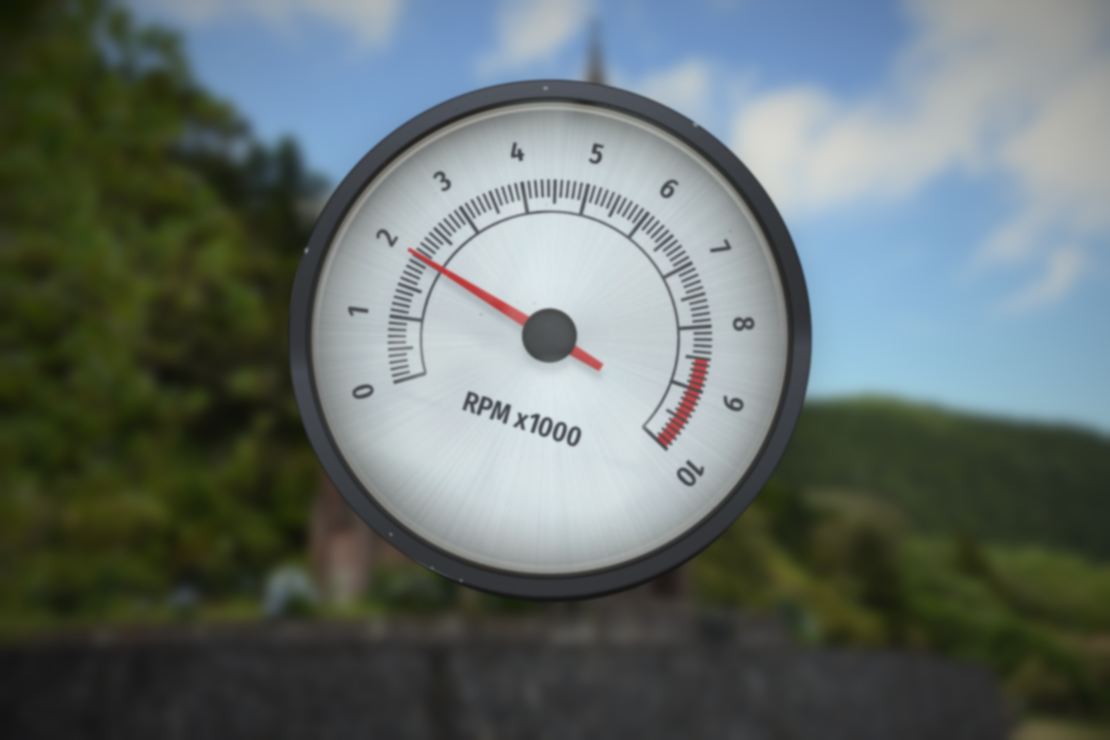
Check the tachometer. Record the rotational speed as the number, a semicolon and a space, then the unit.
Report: 2000; rpm
